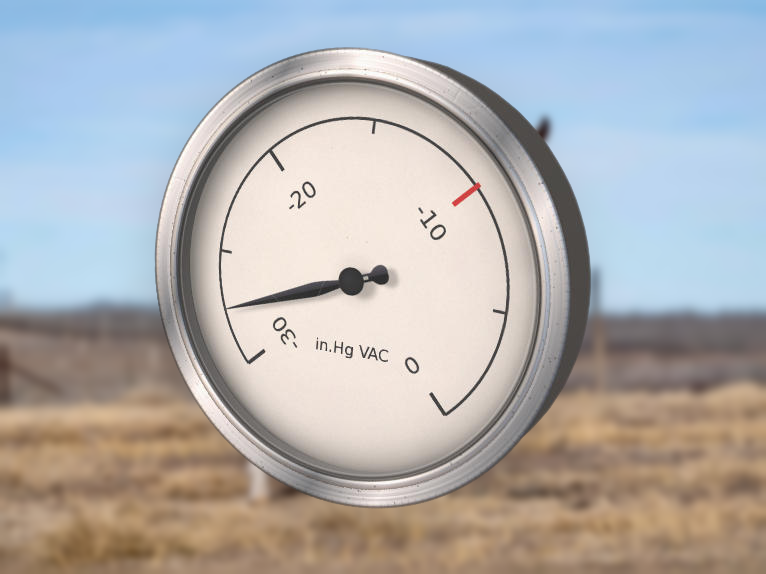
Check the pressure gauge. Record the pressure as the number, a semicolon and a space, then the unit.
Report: -27.5; inHg
